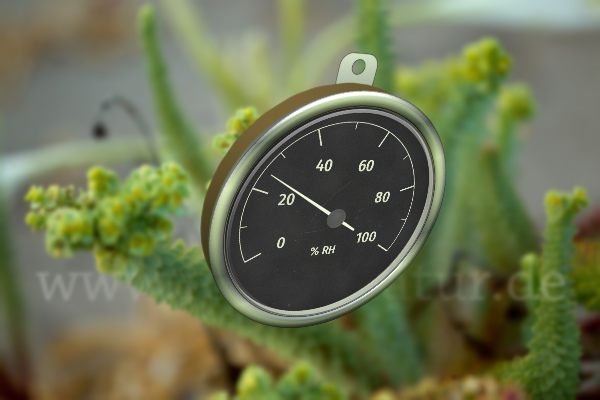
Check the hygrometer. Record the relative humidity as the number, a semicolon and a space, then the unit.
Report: 25; %
